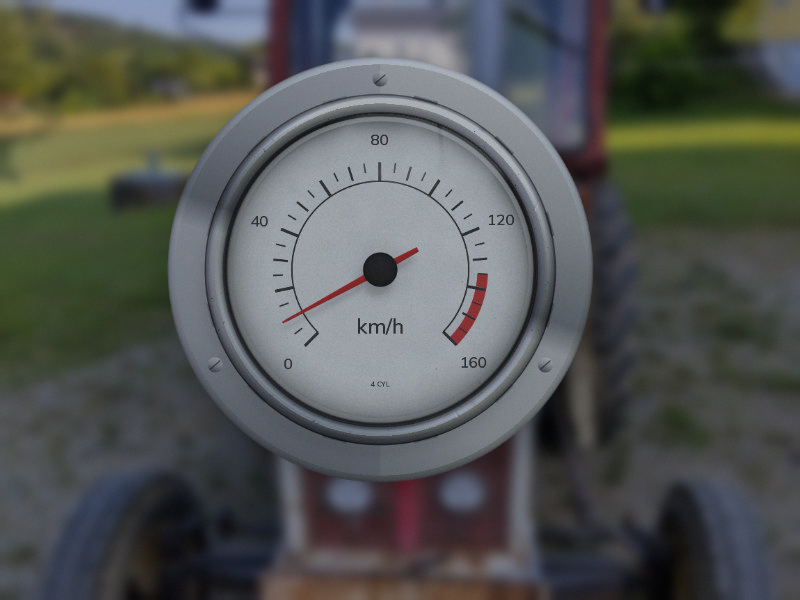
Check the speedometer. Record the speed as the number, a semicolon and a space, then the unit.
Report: 10; km/h
